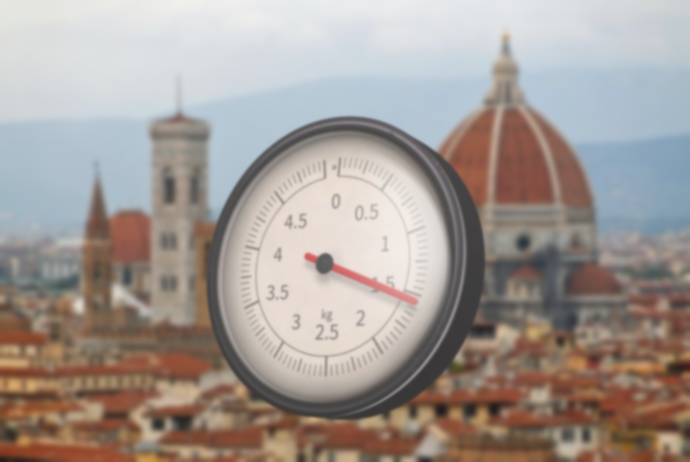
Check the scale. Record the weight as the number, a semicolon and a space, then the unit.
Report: 1.55; kg
